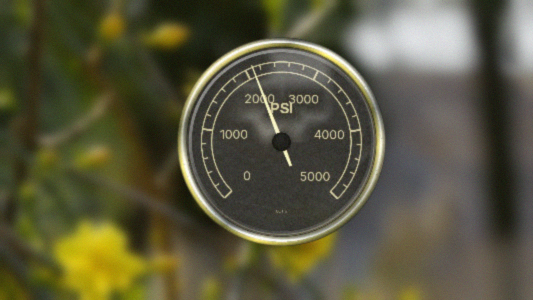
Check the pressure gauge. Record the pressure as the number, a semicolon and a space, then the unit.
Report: 2100; psi
